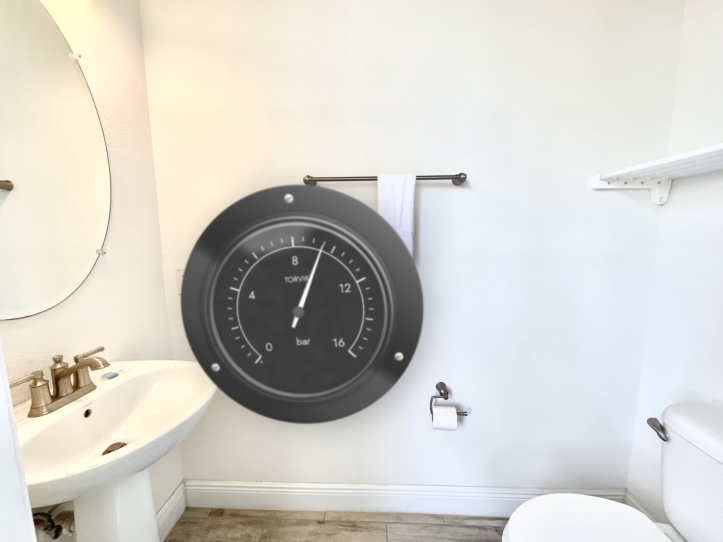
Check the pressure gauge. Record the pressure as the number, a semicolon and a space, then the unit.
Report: 9.5; bar
